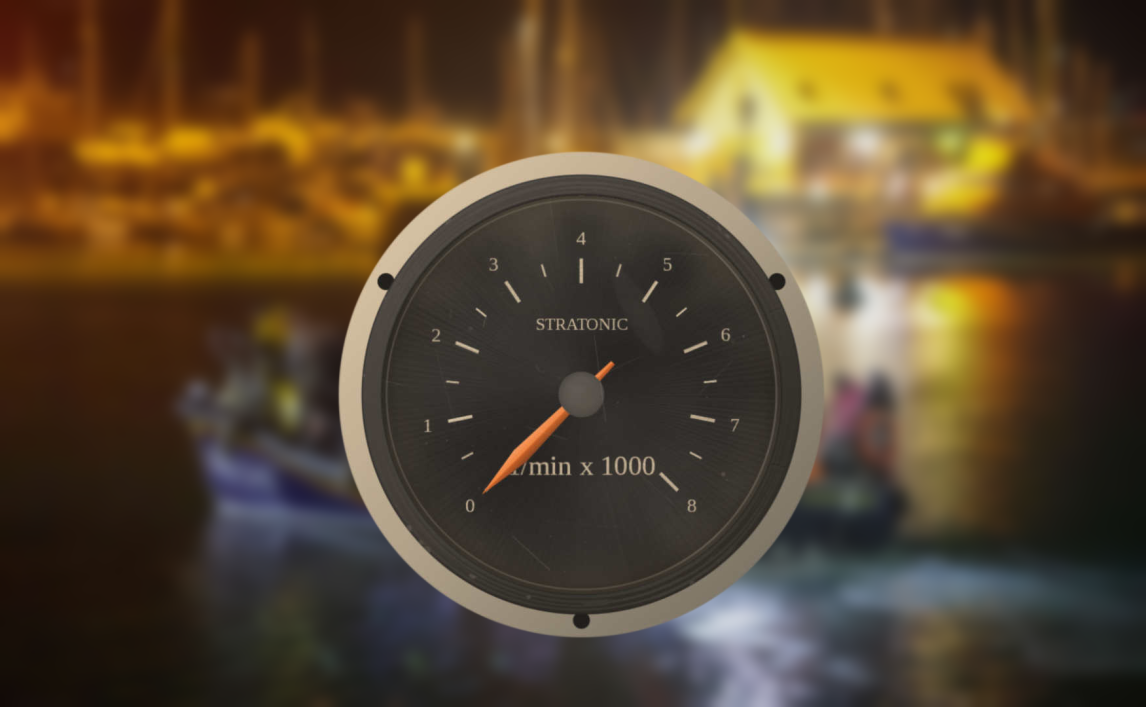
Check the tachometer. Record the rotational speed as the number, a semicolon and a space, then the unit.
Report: 0; rpm
